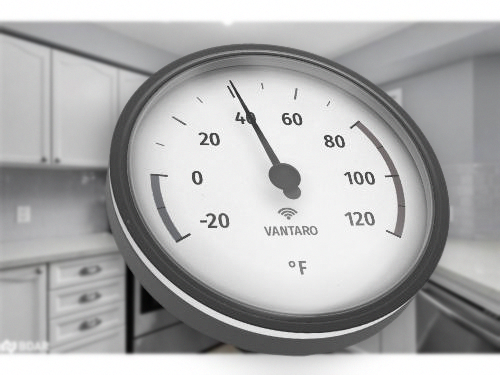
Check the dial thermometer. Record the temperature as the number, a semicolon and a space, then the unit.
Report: 40; °F
